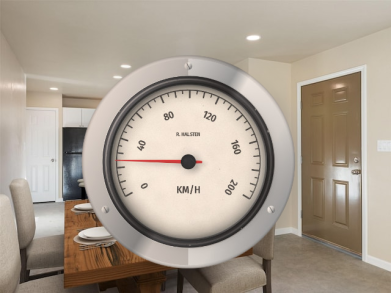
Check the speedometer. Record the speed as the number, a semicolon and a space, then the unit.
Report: 25; km/h
